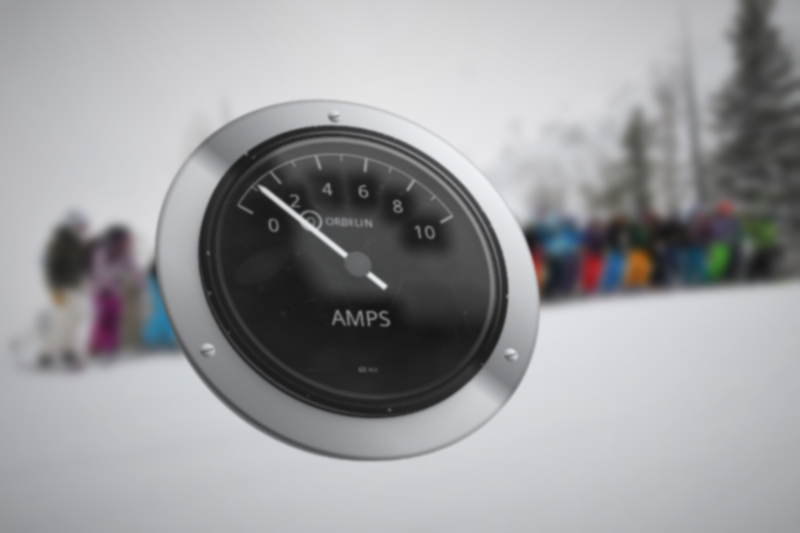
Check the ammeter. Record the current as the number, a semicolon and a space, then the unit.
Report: 1; A
